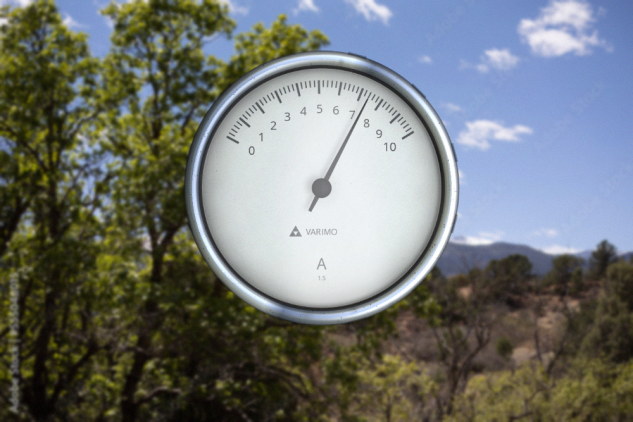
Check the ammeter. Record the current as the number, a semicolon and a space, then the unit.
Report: 7.4; A
